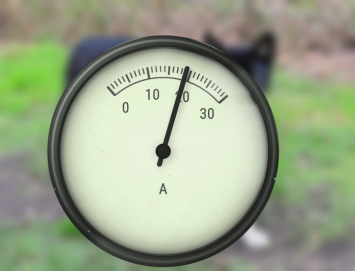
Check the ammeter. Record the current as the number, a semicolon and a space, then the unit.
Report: 19; A
